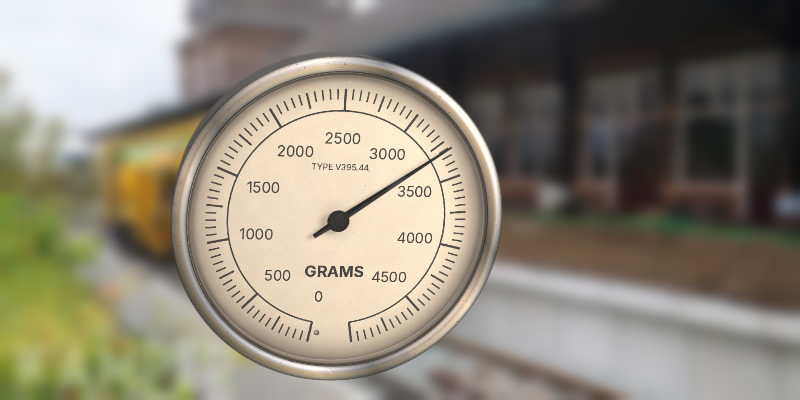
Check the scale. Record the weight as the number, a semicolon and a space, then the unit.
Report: 3300; g
